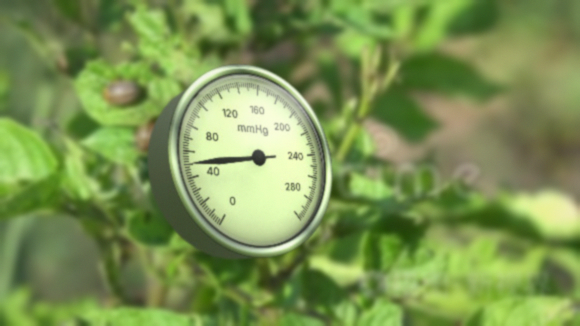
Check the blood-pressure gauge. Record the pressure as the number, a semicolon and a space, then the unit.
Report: 50; mmHg
